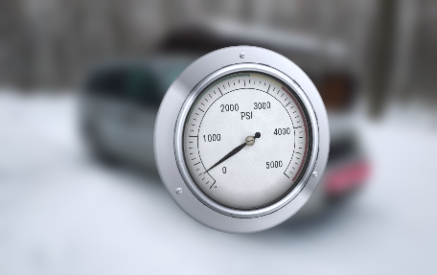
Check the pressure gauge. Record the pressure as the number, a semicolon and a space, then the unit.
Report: 300; psi
